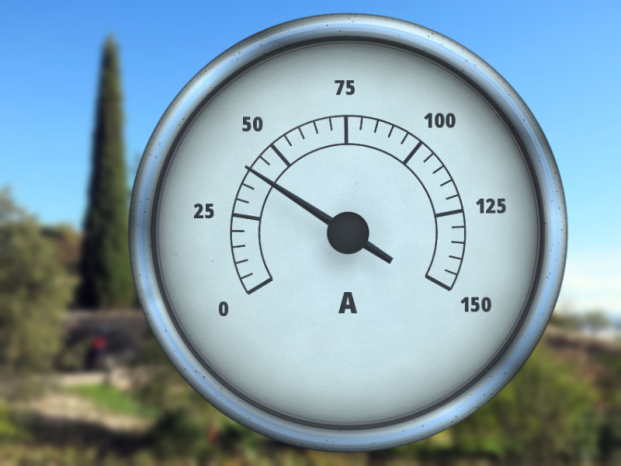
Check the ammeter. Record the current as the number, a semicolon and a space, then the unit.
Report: 40; A
